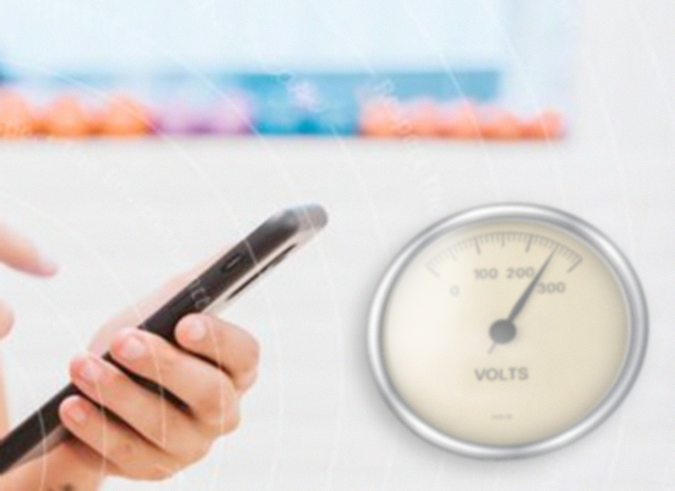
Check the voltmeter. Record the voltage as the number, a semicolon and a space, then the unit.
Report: 250; V
